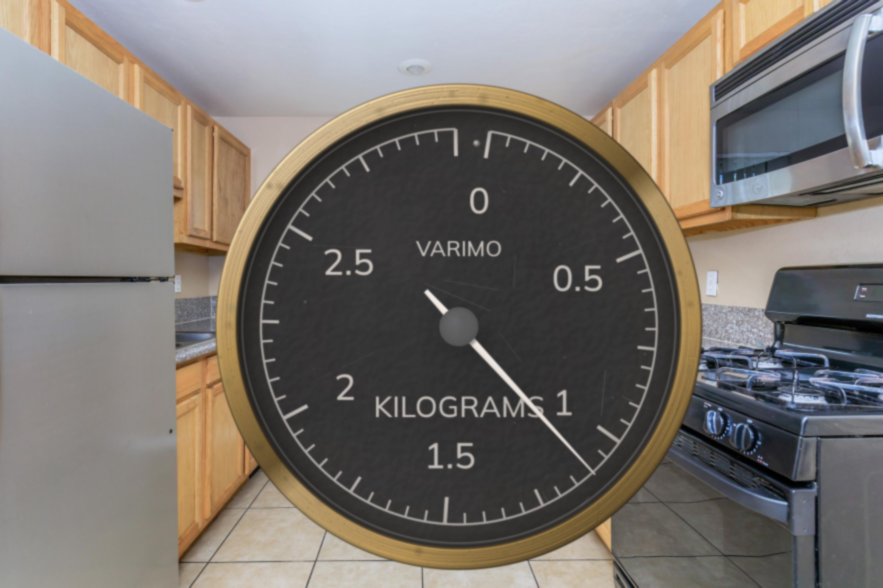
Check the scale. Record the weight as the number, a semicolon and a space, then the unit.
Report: 1.1; kg
